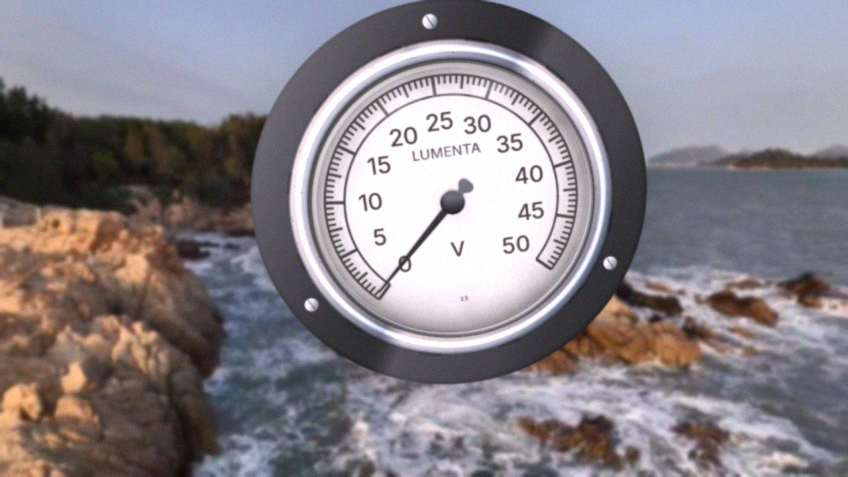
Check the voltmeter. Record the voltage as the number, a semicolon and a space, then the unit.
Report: 0.5; V
